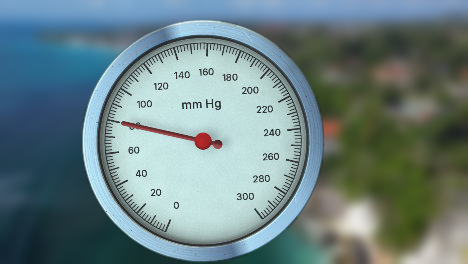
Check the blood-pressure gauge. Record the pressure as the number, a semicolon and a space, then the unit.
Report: 80; mmHg
